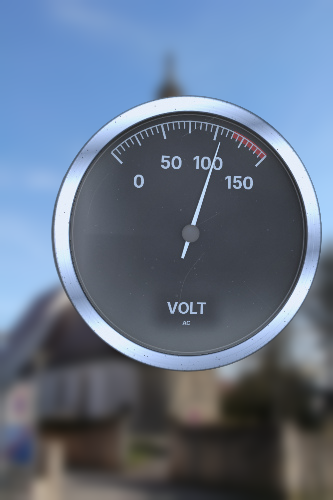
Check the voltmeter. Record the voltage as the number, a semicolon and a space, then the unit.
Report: 105; V
